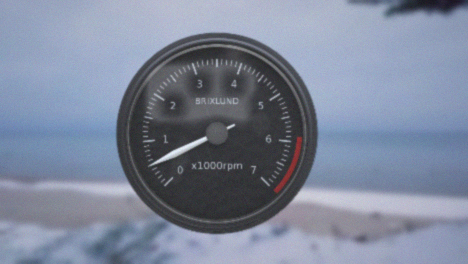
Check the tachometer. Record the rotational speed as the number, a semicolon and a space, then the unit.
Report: 500; rpm
